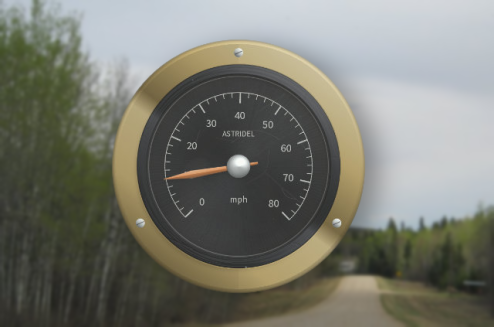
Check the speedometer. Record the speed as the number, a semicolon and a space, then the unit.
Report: 10; mph
